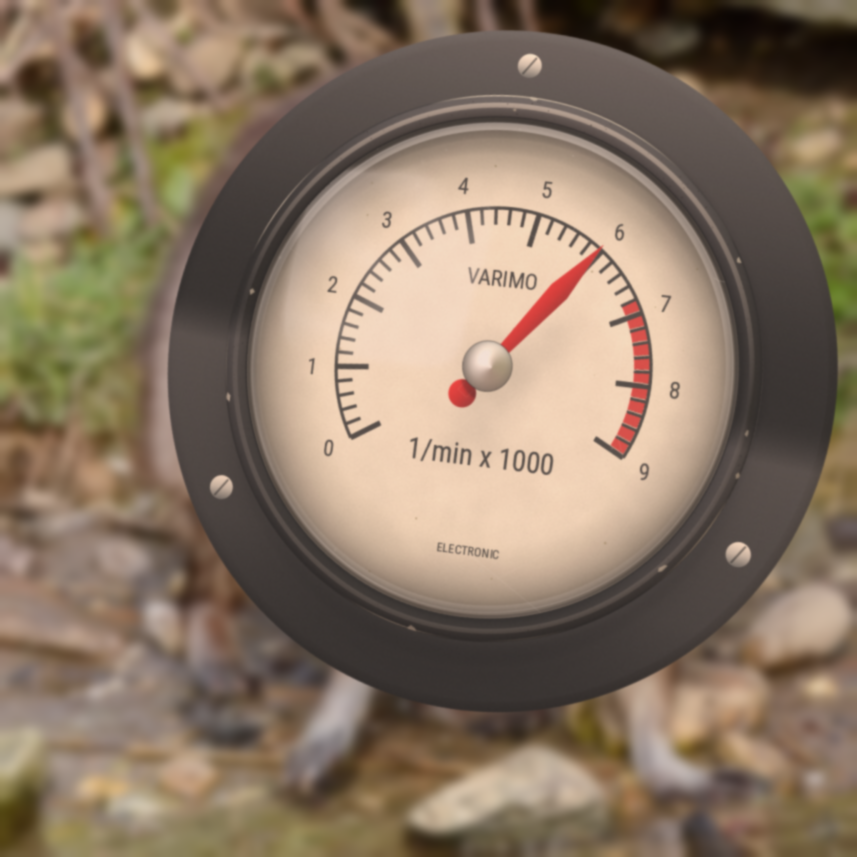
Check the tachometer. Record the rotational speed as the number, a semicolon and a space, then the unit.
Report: 6000; rpm
